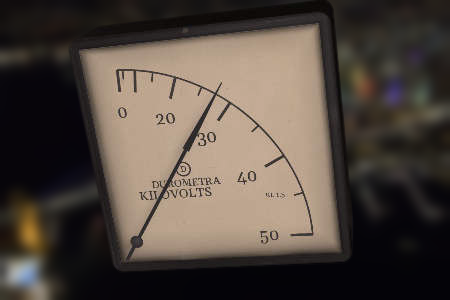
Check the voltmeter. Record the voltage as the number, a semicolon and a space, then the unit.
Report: 27.5; kV
